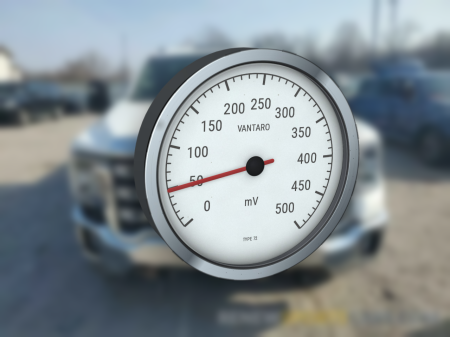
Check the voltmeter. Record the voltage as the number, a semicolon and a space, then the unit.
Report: 50; mV
